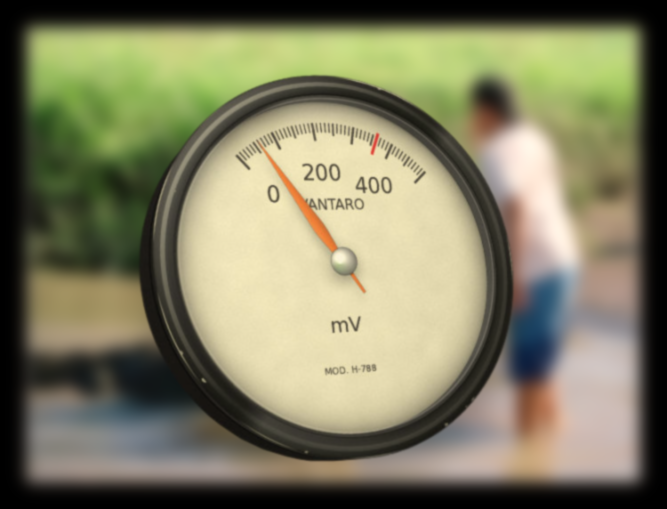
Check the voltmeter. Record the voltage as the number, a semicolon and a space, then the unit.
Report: 50; mV
